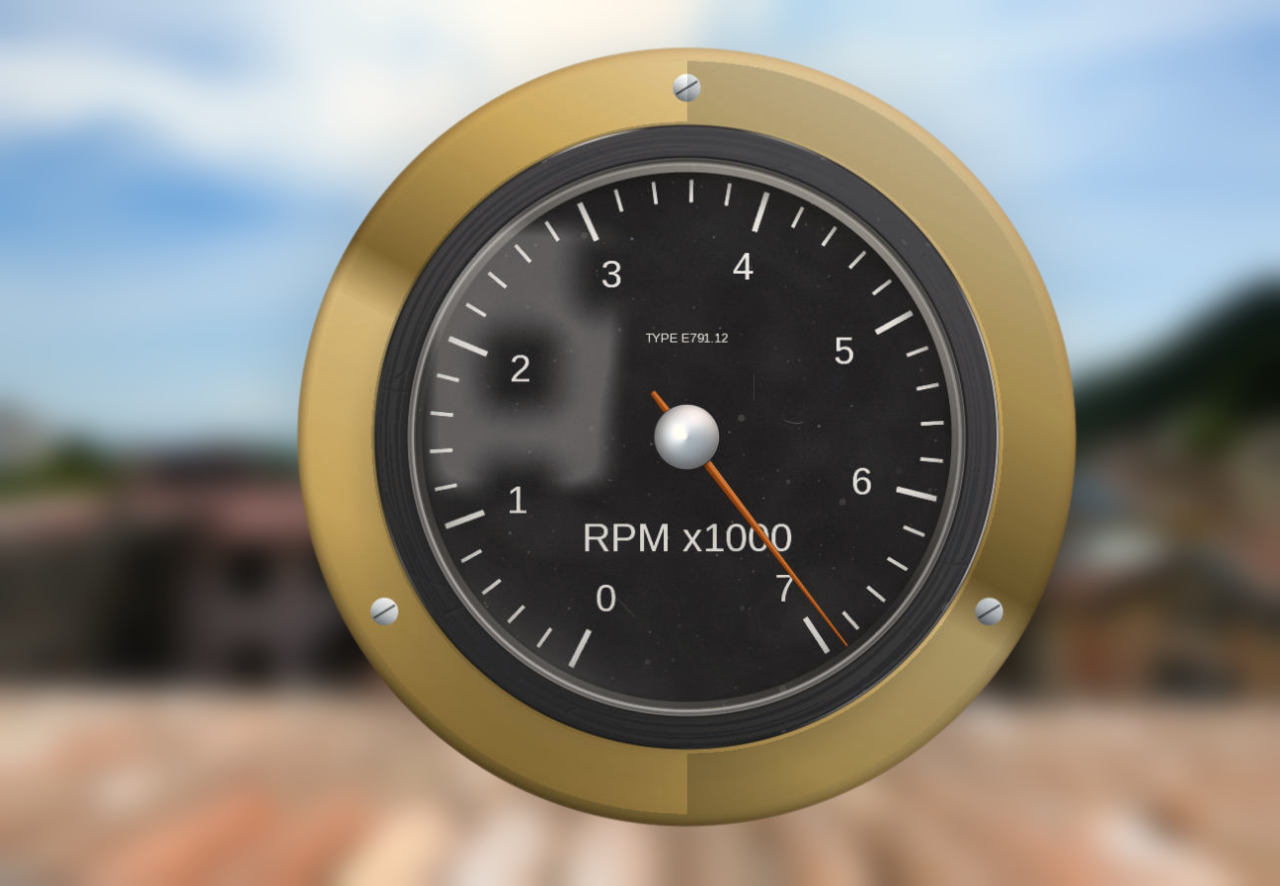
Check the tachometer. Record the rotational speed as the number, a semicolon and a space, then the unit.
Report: 6900; rpm
